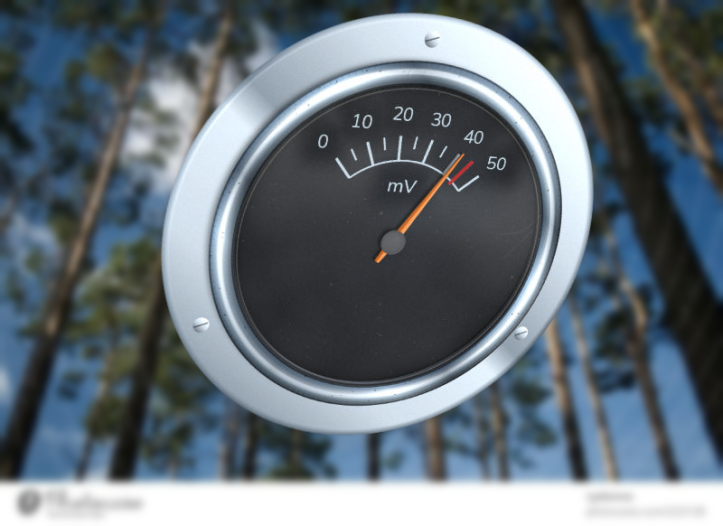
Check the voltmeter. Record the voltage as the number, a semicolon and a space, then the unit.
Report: 40; mV
